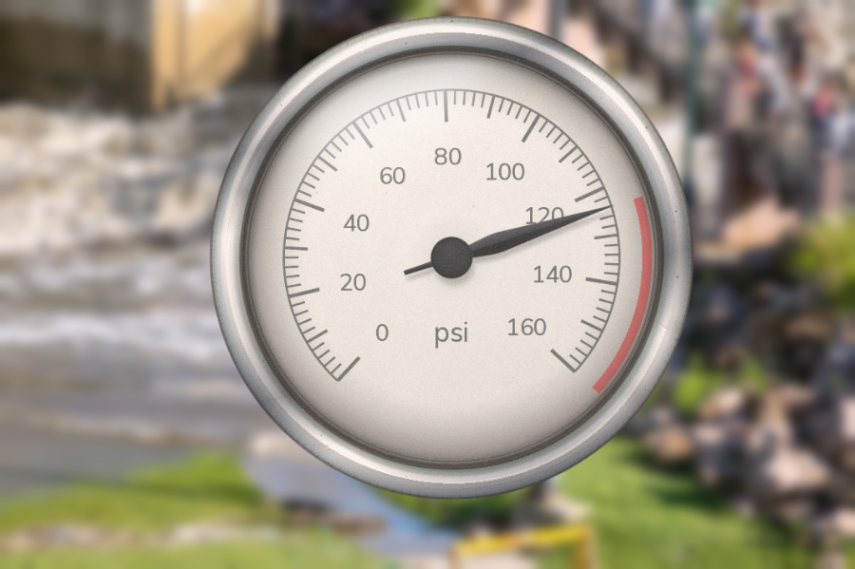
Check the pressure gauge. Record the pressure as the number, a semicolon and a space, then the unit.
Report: 124; psi
